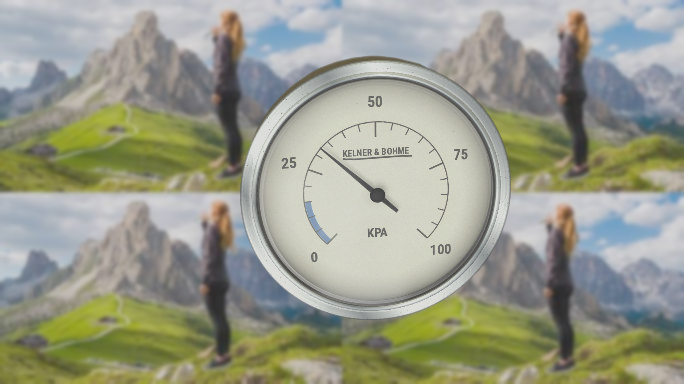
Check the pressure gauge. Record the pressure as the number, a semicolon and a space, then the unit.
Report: 32.5; kPa
